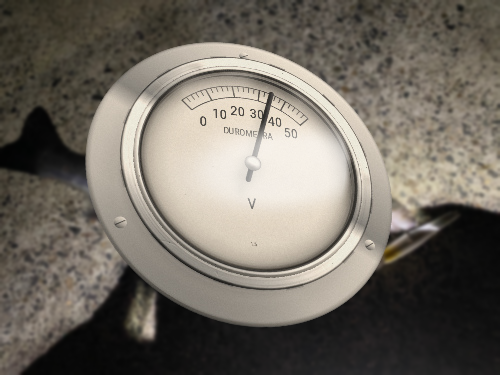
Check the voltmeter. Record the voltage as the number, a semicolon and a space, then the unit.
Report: 34; V
